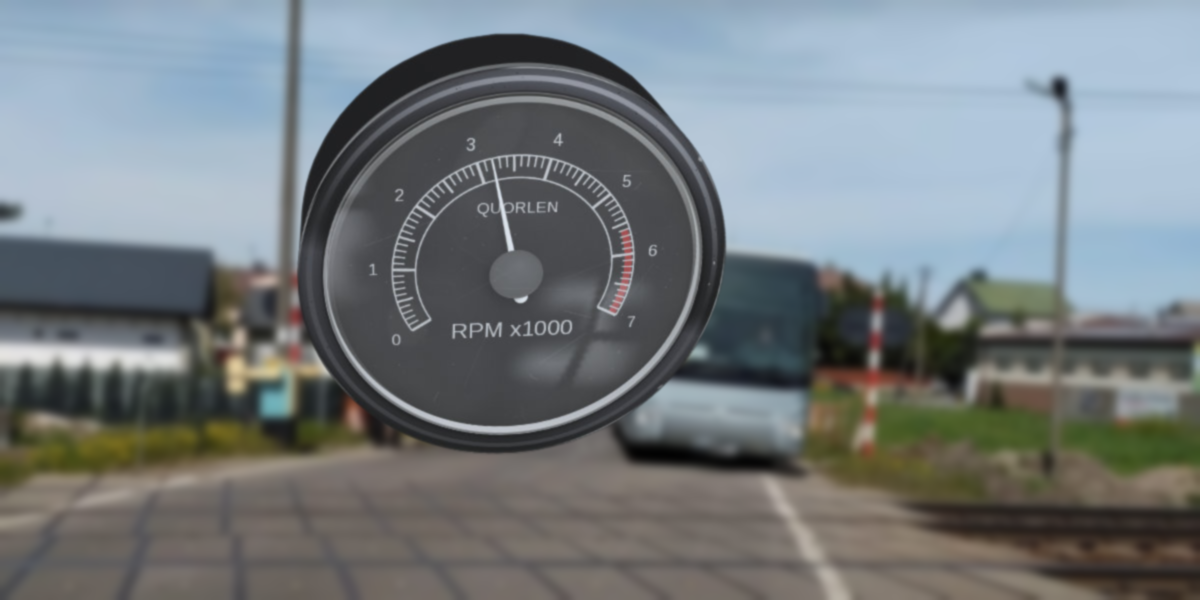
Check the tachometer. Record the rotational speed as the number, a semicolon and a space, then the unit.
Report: 3200; rpm
